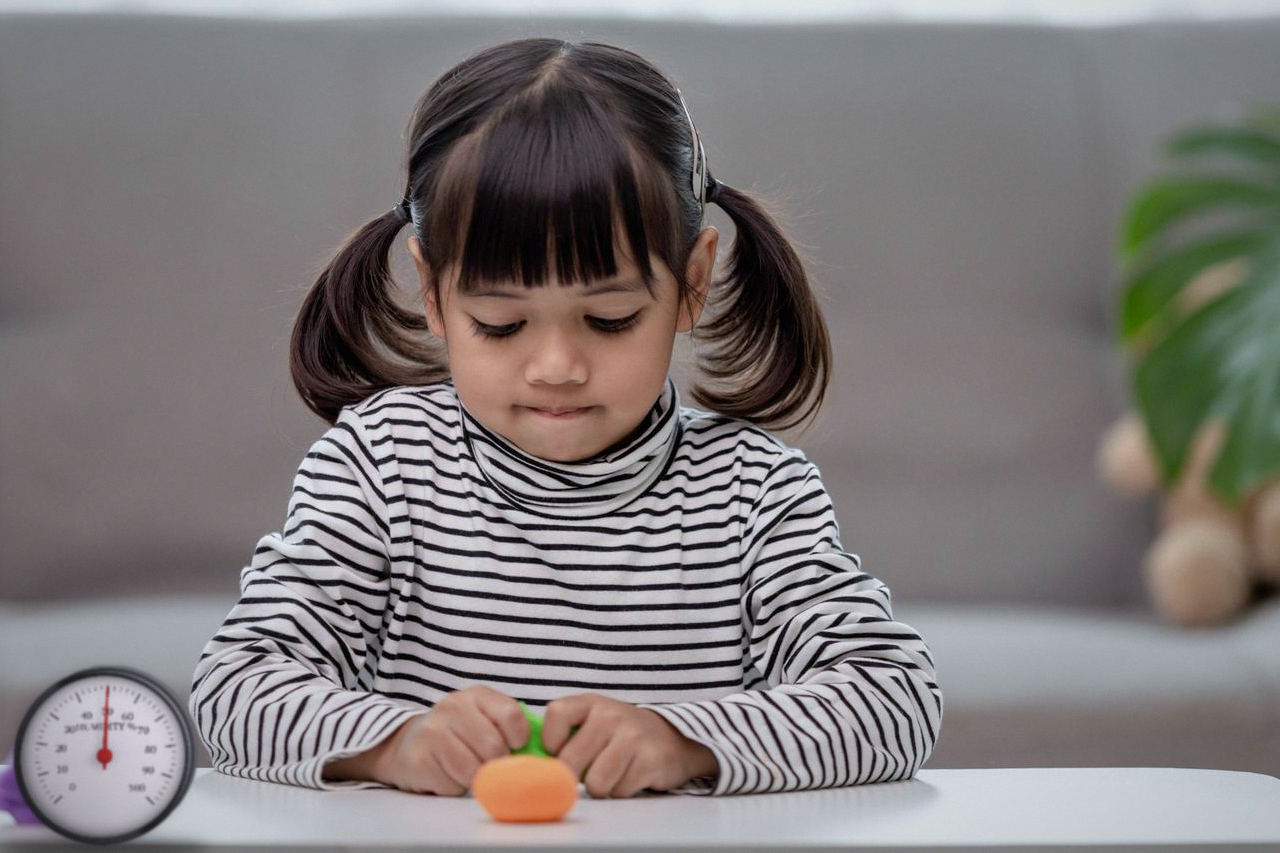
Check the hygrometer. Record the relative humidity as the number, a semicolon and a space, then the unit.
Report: 50; %
